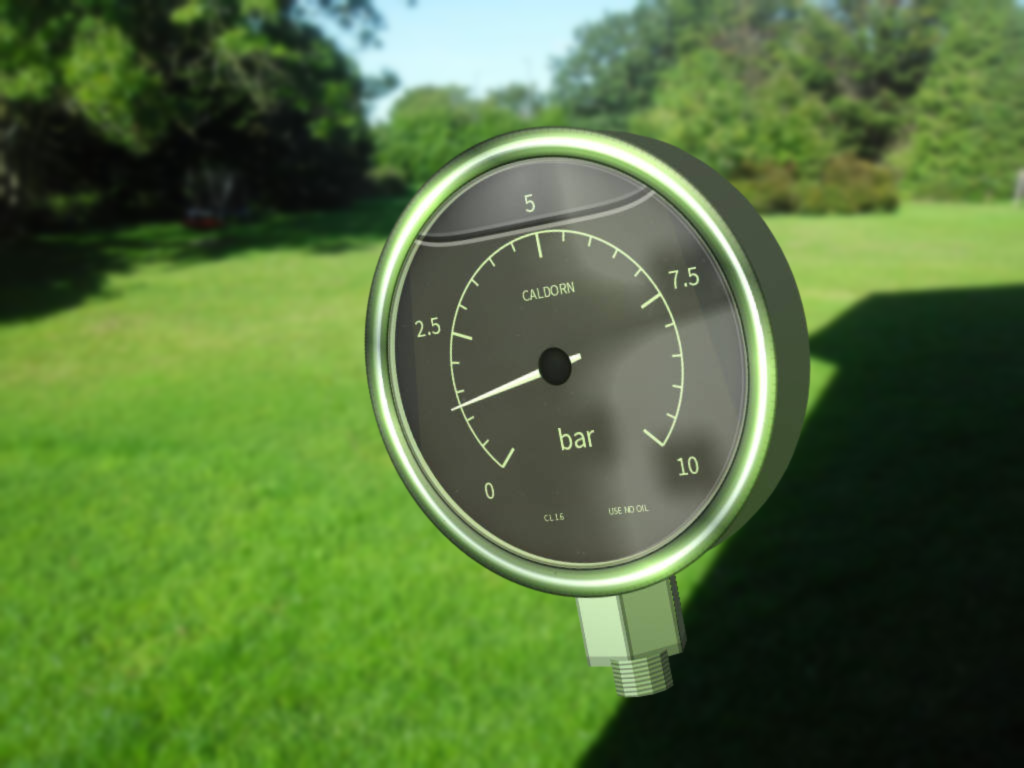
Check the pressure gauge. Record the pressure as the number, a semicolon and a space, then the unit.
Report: 1.25; bar
